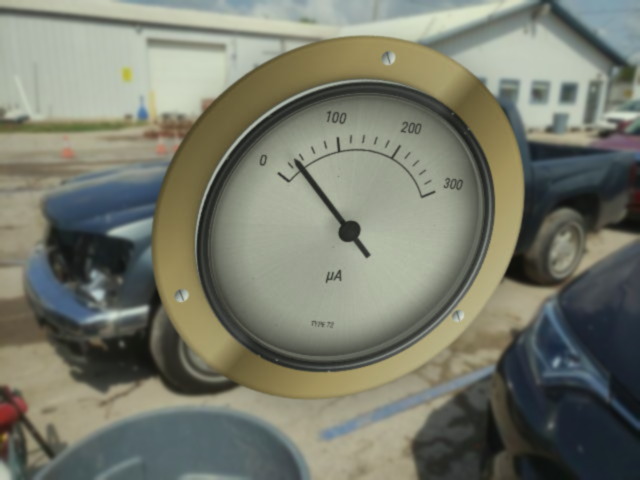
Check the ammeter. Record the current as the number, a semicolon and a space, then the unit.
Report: 30; µA
